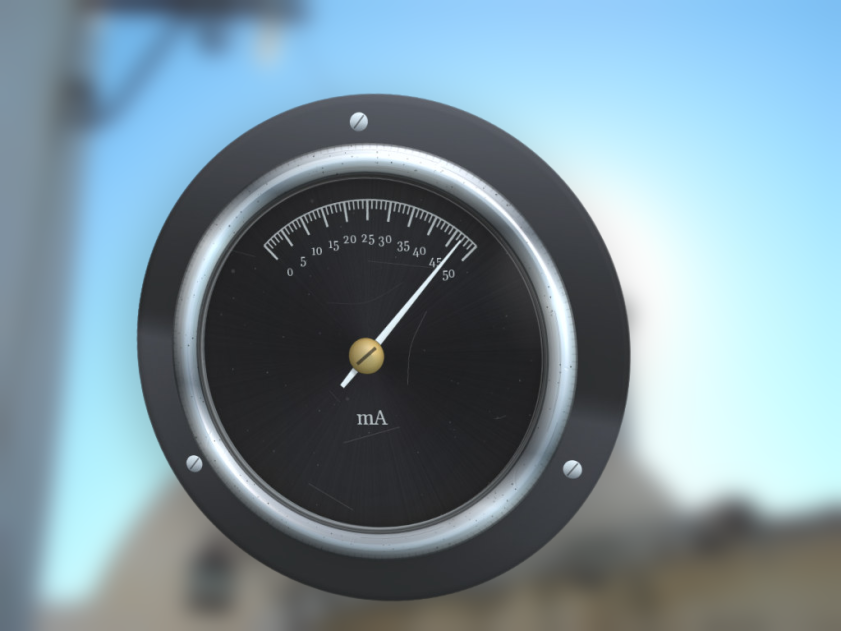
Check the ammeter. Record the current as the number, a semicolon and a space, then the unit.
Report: 47; mA
